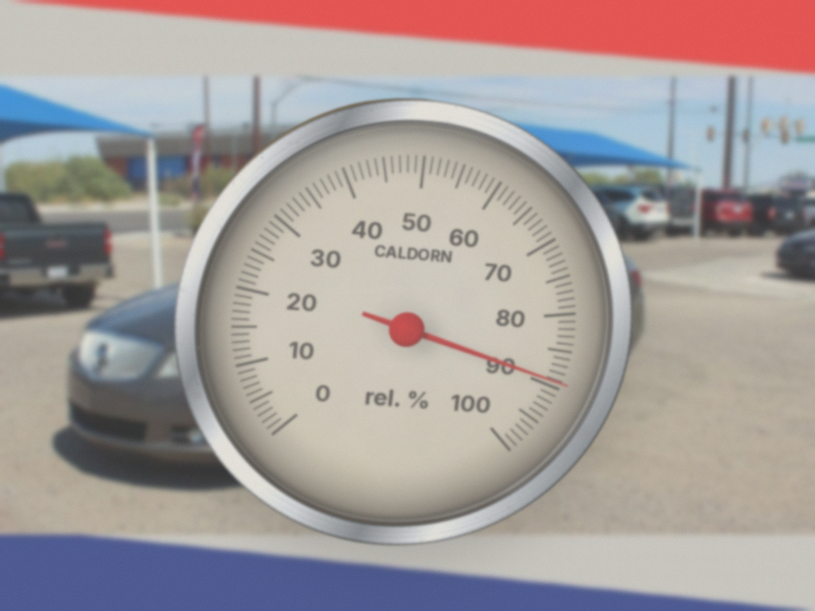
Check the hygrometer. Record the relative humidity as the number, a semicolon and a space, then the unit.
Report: 89; %
